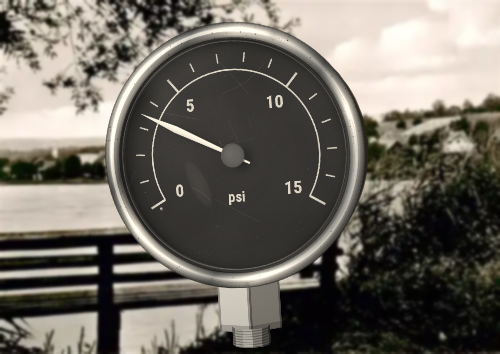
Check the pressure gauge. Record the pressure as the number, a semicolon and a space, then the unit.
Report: 3.5; psi
